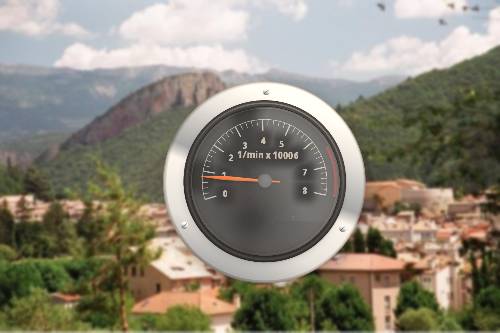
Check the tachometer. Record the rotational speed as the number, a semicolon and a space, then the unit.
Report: 800; rpm
